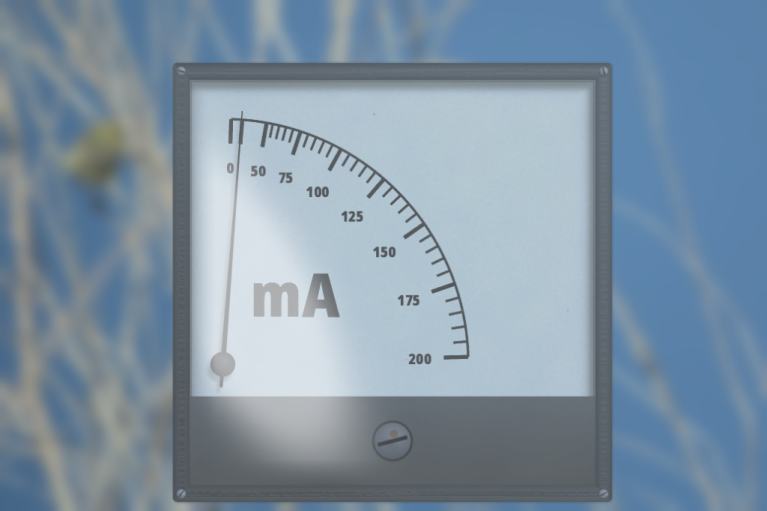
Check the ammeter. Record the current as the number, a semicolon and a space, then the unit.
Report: 25; mA
